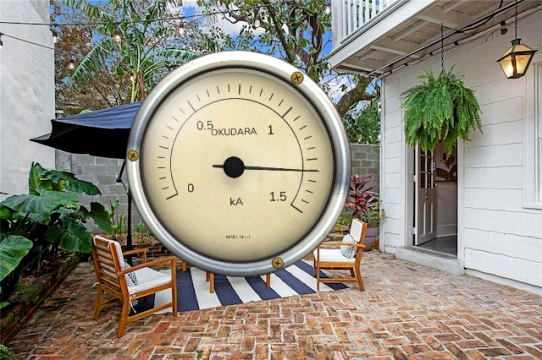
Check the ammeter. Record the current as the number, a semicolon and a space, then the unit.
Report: 1.3; kA
